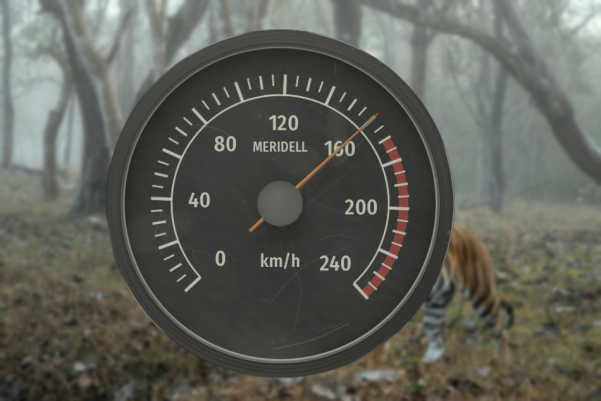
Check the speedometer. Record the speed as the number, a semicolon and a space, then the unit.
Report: 160; km/h
